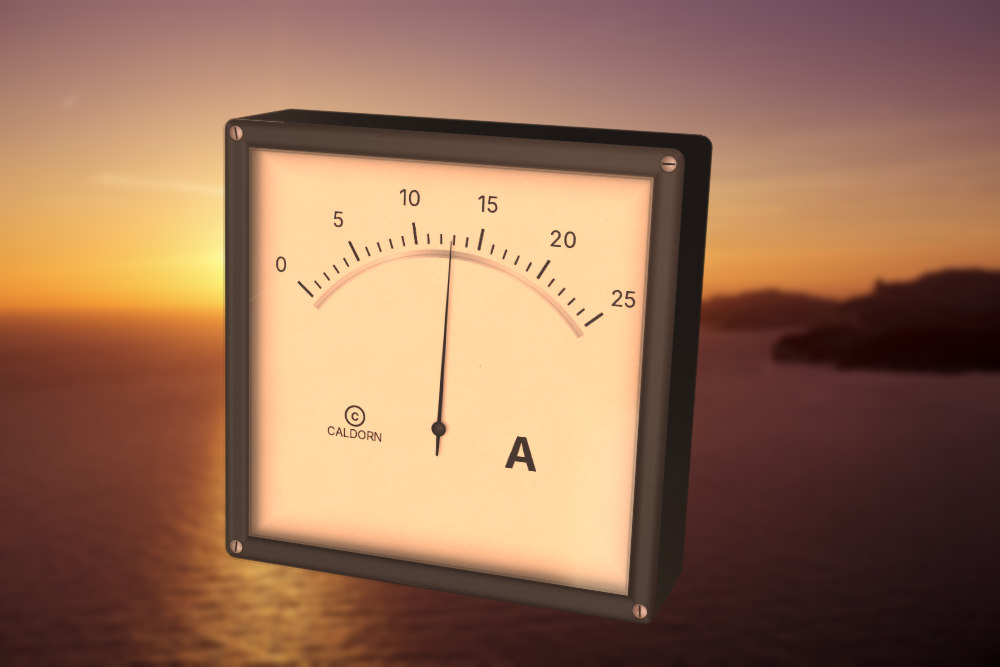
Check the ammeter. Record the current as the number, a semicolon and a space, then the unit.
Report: 13; A
